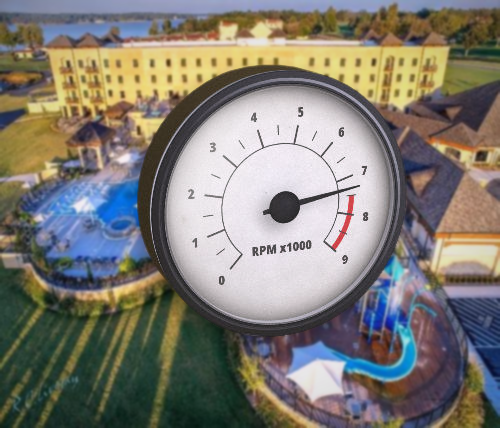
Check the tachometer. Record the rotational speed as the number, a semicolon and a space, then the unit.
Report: 7250; rpm
